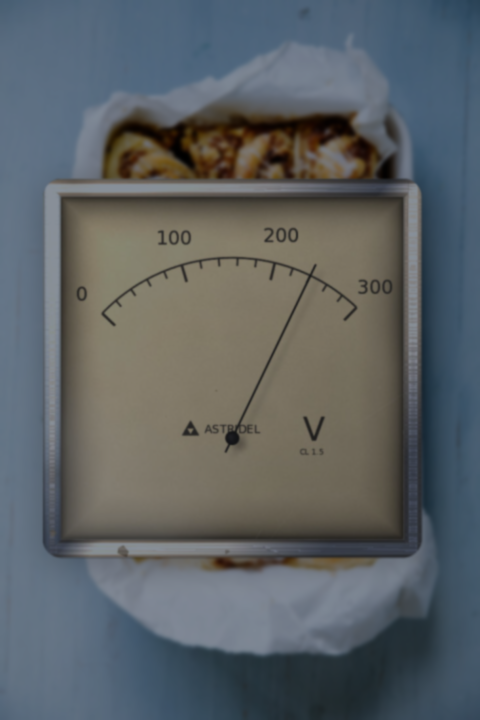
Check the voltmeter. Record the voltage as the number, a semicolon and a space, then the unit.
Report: 240; V
